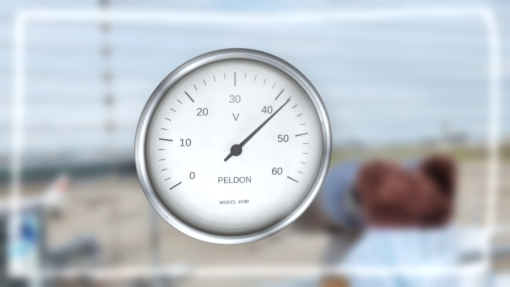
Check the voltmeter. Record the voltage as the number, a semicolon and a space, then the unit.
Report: 42; V
